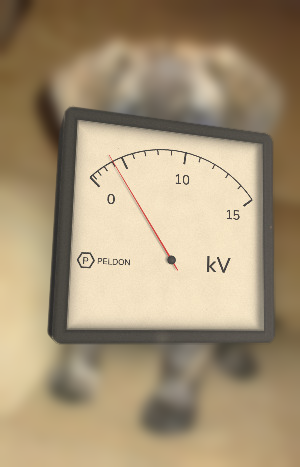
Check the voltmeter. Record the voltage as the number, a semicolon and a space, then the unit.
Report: 4; kV
